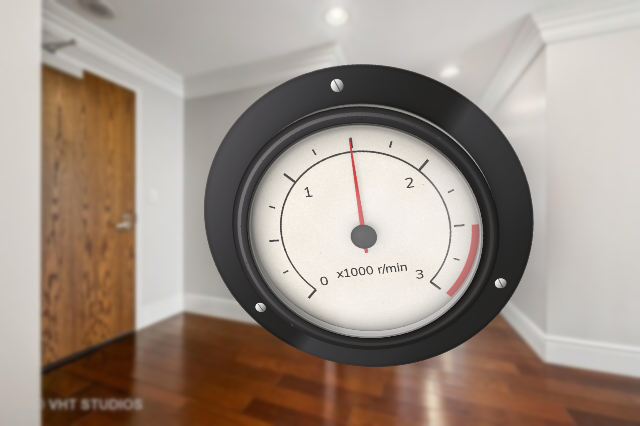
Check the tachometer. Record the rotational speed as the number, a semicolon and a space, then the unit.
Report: 1500; rpm
